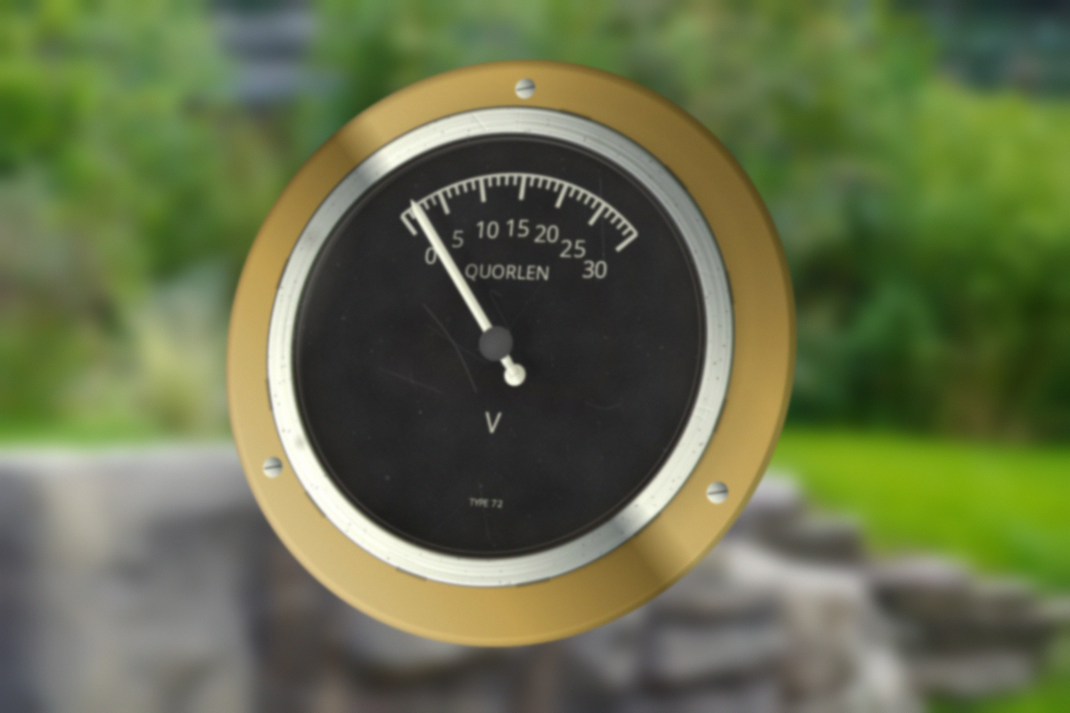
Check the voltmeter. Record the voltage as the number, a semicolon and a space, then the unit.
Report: 2; V
